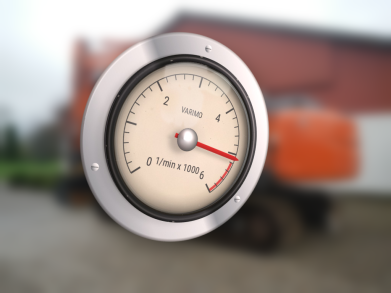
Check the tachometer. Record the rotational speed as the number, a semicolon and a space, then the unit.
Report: 5100; rpm
